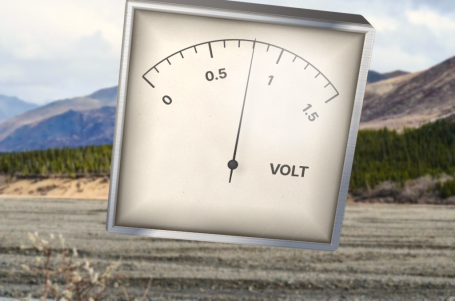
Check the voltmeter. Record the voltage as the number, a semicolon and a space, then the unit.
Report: 0.8; V
